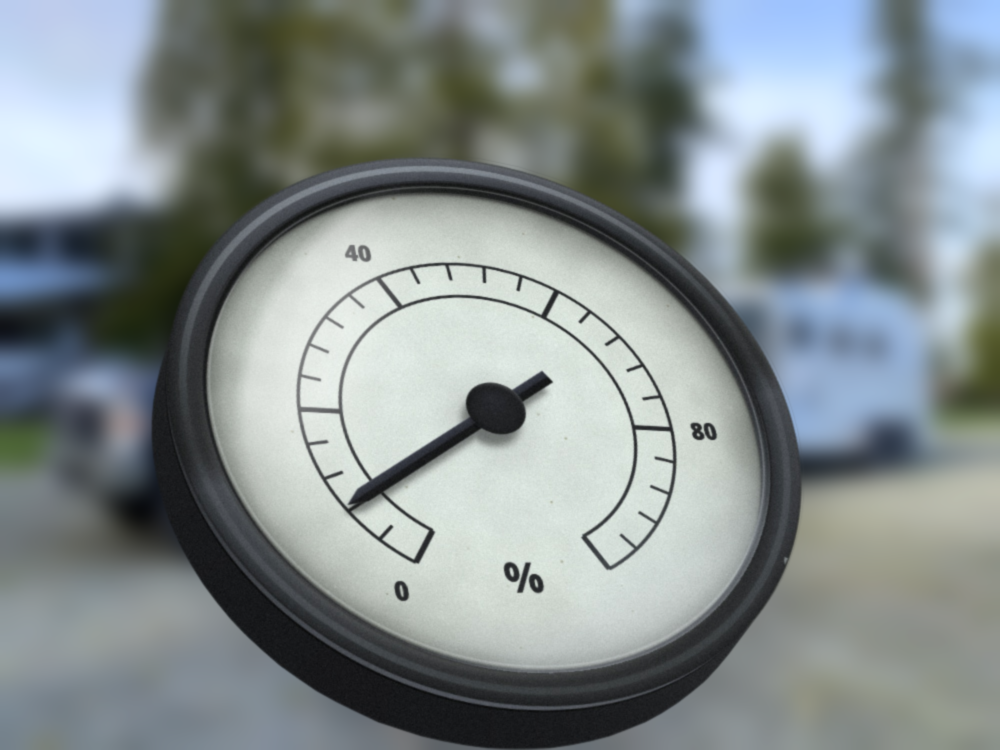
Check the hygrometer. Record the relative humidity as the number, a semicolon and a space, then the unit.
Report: 8; %
